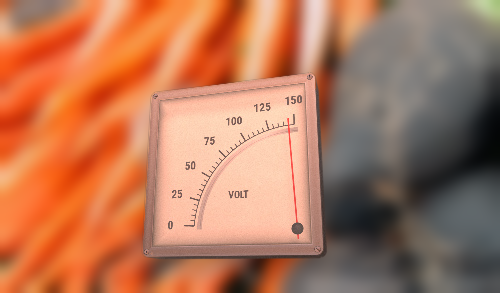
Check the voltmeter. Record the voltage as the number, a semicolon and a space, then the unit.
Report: 145; V
